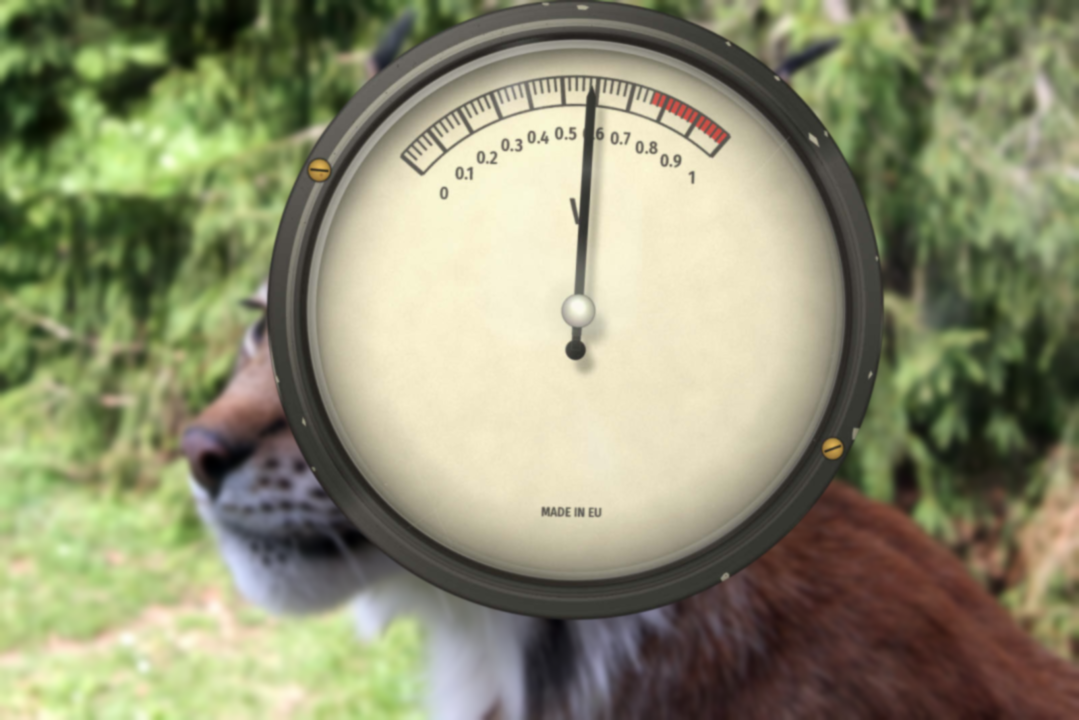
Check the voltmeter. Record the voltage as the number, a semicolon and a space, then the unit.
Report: 0.58; V
